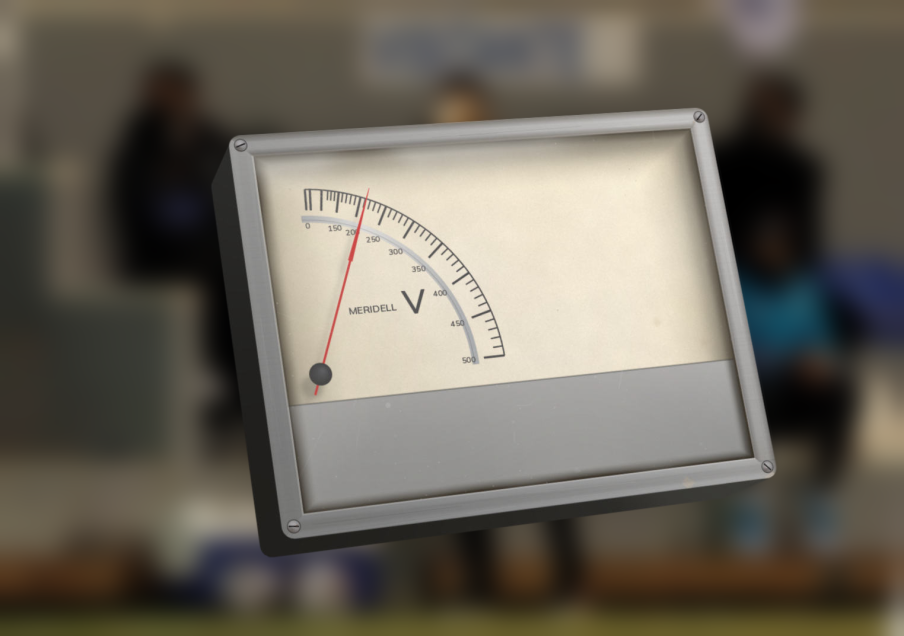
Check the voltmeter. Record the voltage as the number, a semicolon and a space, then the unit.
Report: 210; V
